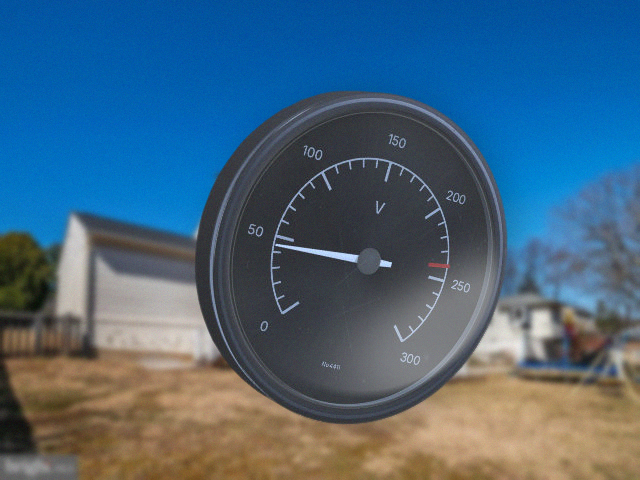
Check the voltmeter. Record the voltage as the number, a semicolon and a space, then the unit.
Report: 45; V
